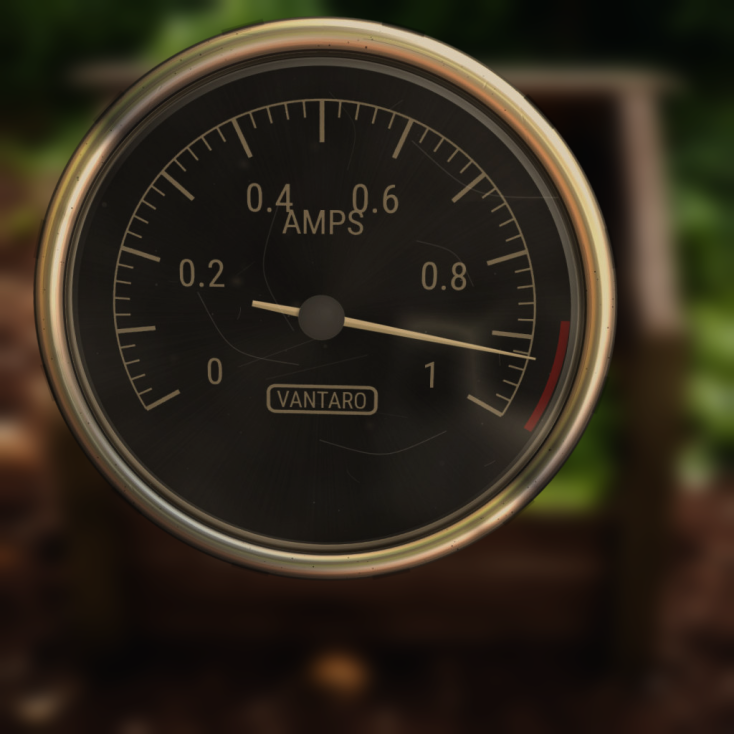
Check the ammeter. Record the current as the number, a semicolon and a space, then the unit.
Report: 0.92; A
